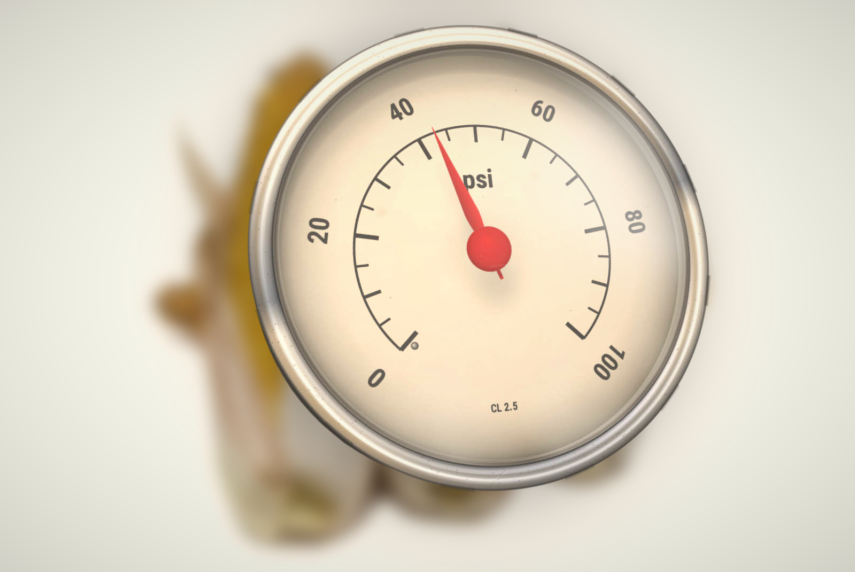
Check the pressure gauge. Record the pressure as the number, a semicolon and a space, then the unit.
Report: 42.5; psi
